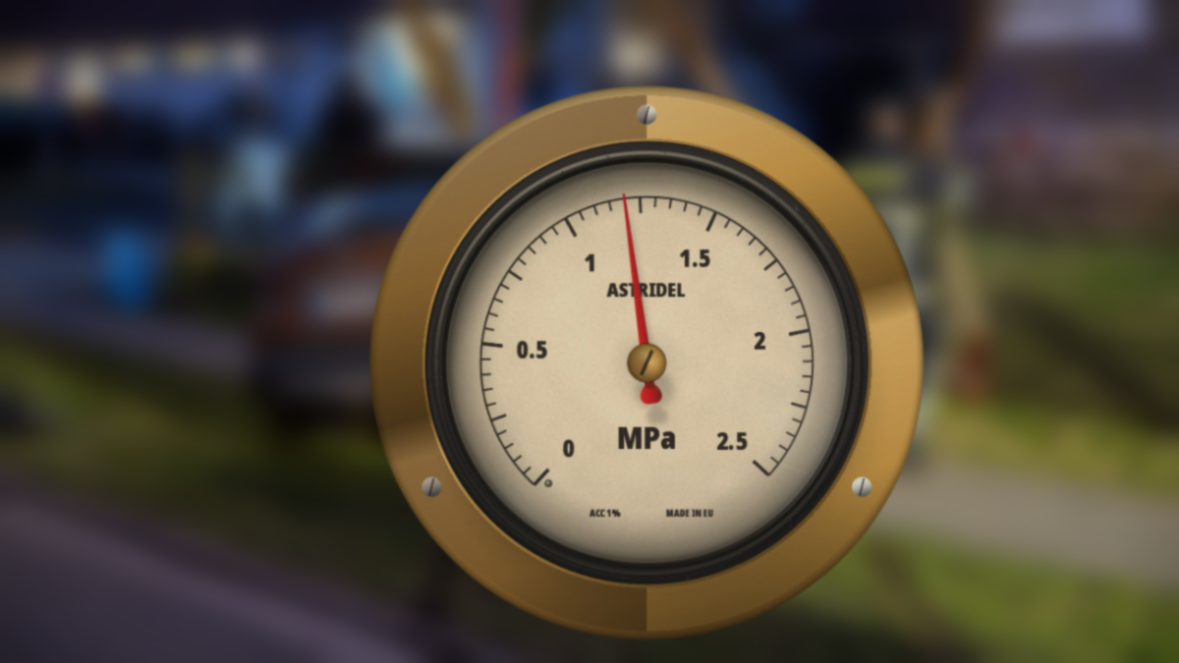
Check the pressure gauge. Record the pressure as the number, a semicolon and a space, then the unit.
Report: 1.2; MPa
